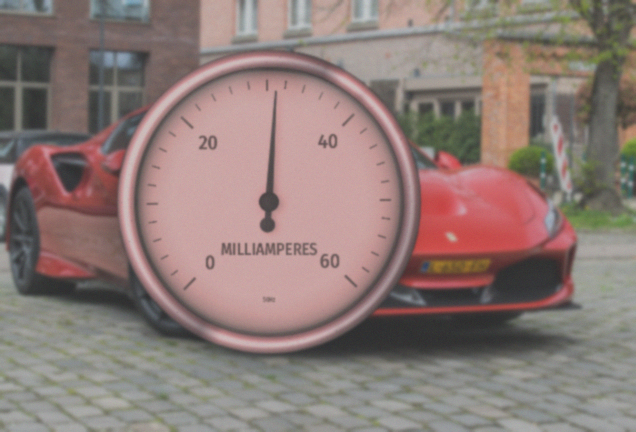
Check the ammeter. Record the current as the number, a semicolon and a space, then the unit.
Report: 31; mA
